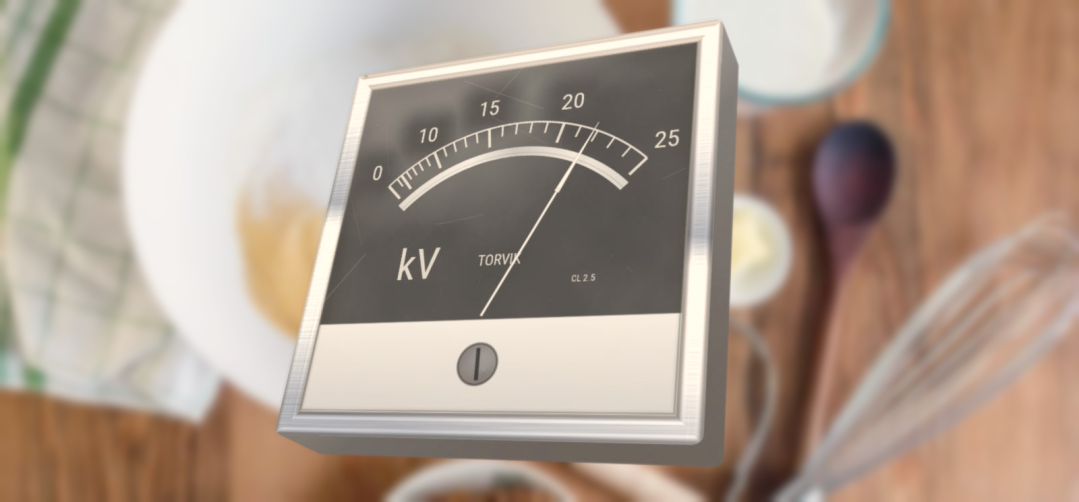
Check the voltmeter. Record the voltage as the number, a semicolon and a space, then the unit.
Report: 22; kV
